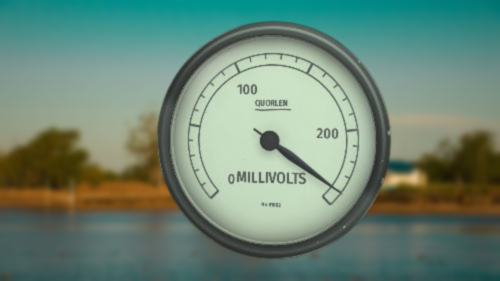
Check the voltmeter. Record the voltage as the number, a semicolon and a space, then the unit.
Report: 240; mV
